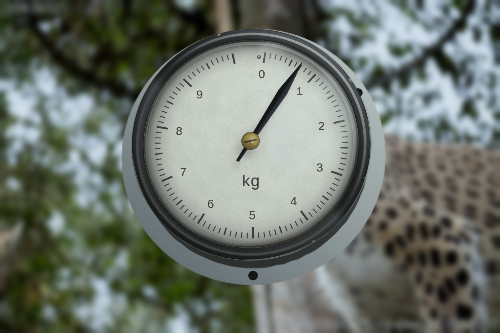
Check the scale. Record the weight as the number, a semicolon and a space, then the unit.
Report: 0.7; kg
